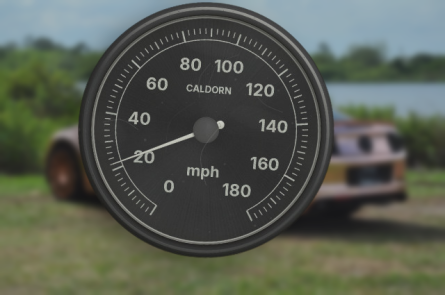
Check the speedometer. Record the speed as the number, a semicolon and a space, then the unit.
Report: 22; mph
